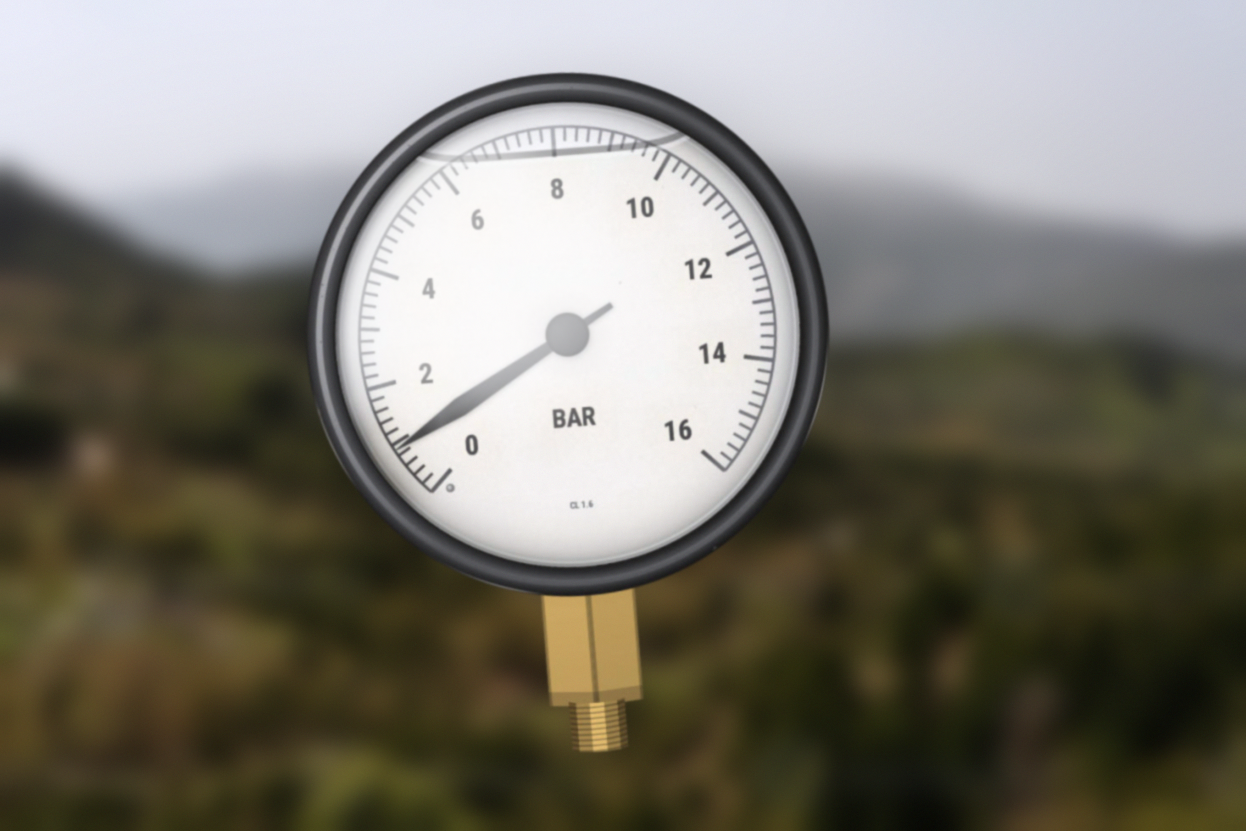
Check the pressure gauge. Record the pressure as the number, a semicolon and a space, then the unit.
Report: 0.9; bar
